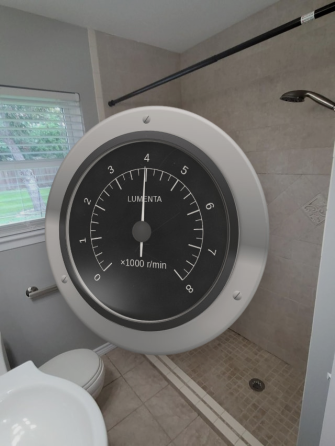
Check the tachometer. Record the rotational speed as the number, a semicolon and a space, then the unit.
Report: 4000; rpm
